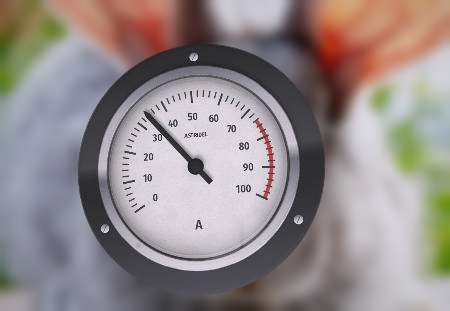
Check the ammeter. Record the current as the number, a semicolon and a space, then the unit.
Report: 34; A
